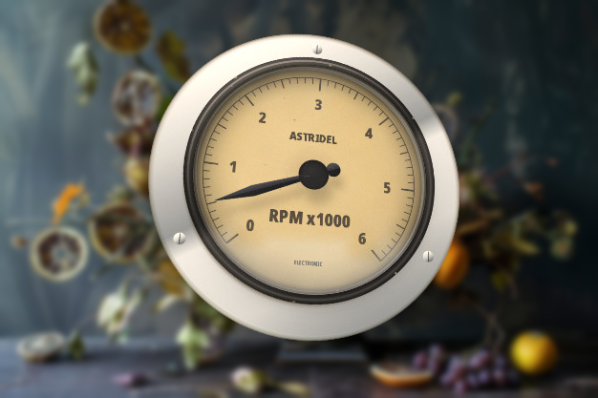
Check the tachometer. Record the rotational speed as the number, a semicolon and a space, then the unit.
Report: 500; rpm
